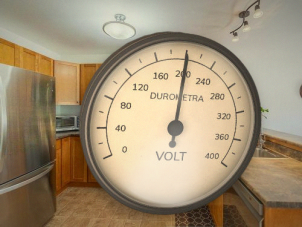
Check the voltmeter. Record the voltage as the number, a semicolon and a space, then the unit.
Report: 200; V
